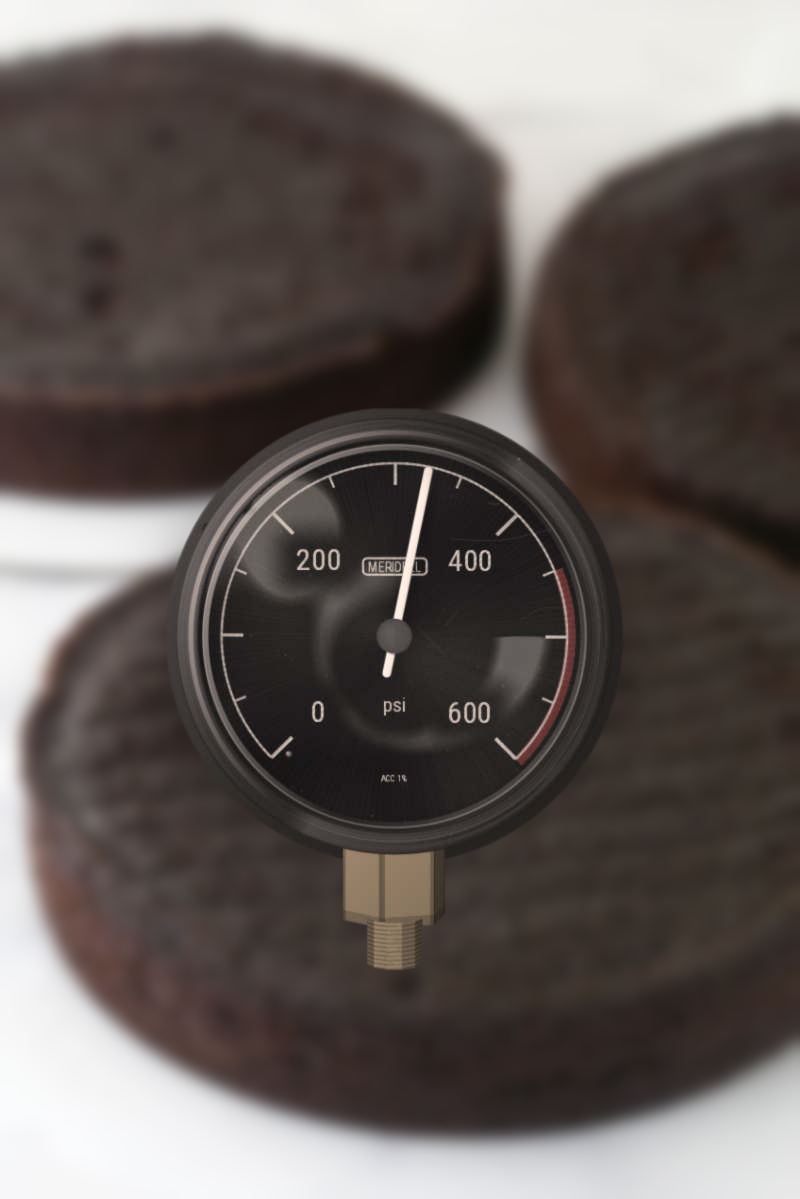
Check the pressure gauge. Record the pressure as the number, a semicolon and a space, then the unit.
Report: 325; psi
